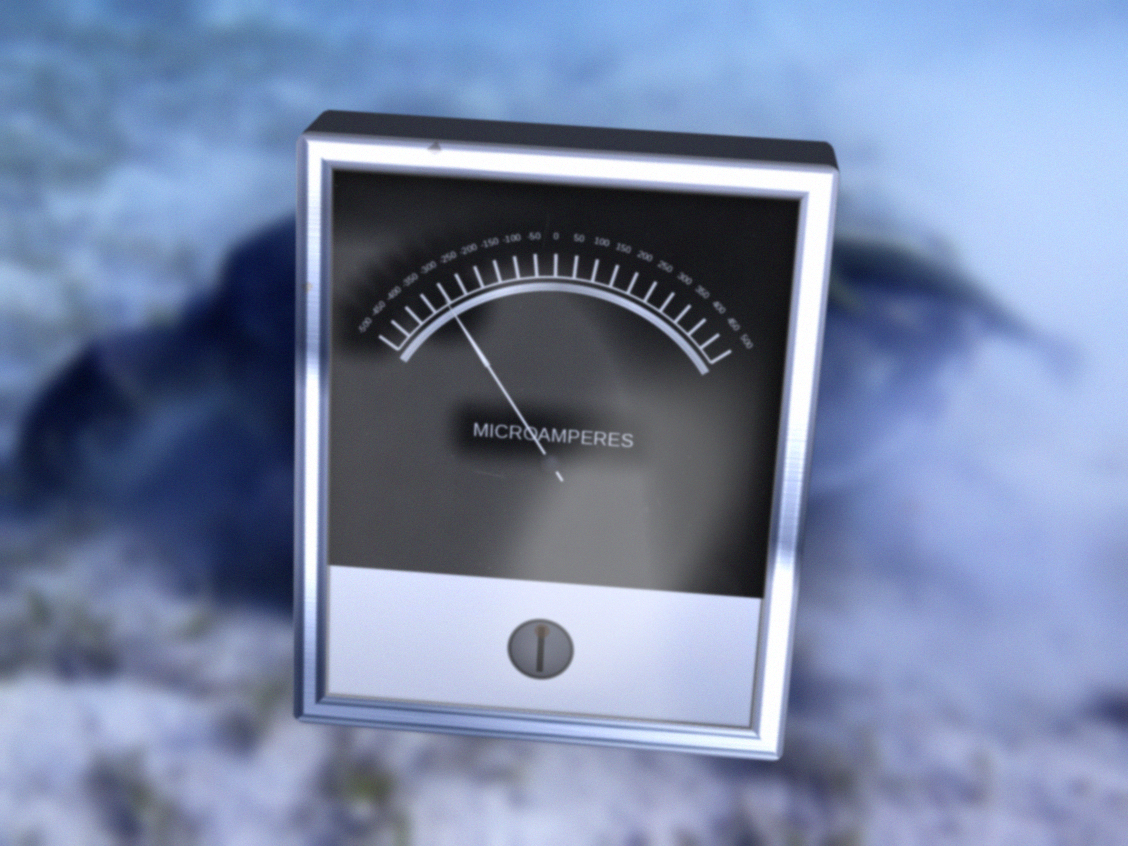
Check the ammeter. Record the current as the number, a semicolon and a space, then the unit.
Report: -300; µA
